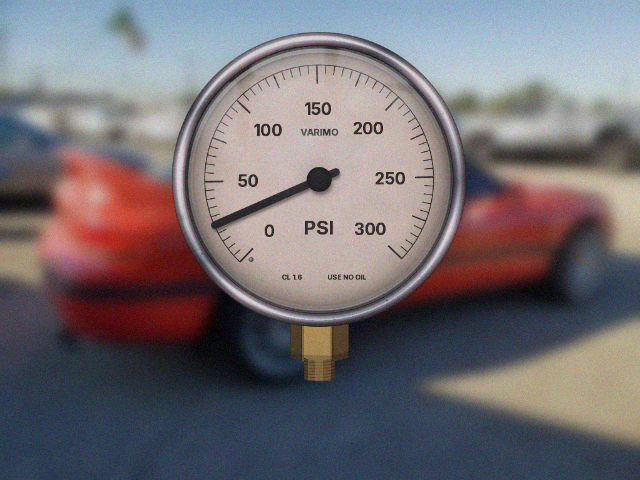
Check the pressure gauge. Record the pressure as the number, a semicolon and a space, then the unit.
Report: 25; psi
